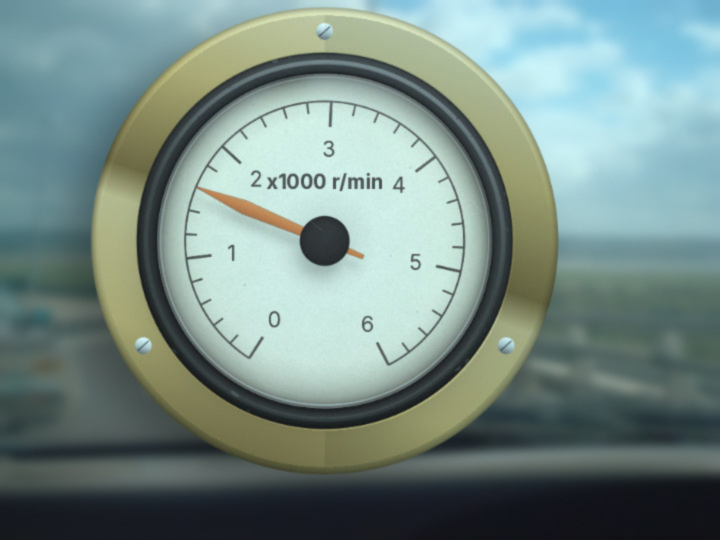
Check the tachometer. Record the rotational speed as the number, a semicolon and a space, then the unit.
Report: 1600; rpm
